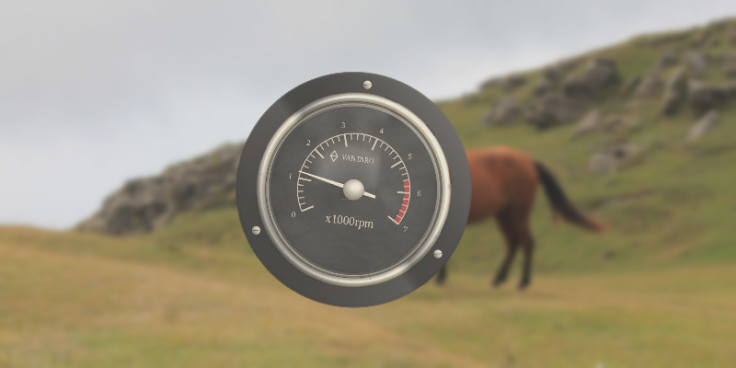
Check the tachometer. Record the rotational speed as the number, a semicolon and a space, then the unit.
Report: 1200; rpm
